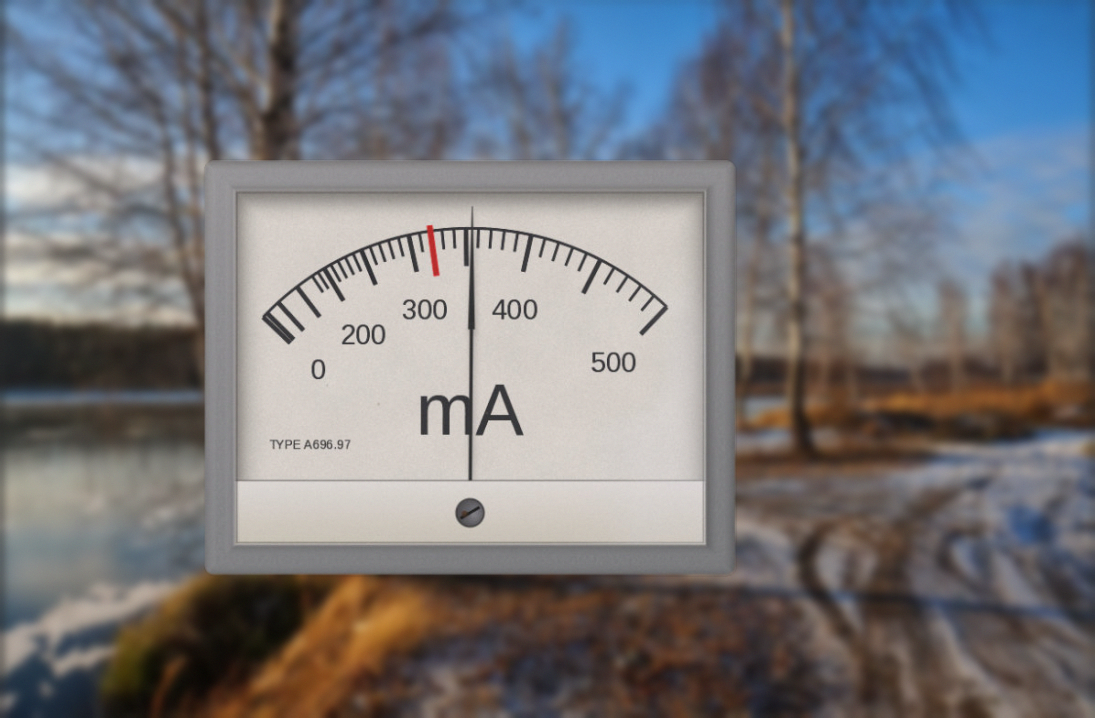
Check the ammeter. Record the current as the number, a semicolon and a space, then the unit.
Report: 355; mA
